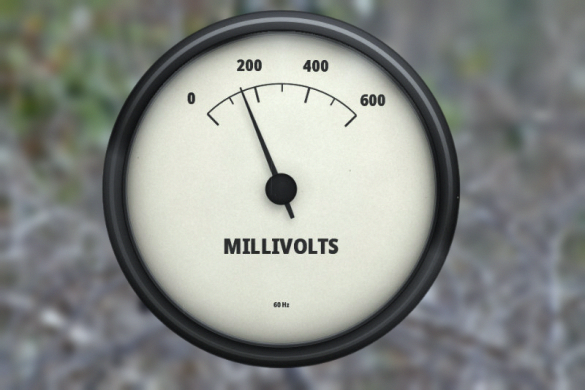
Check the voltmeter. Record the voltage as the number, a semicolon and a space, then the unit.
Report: 150; mV
